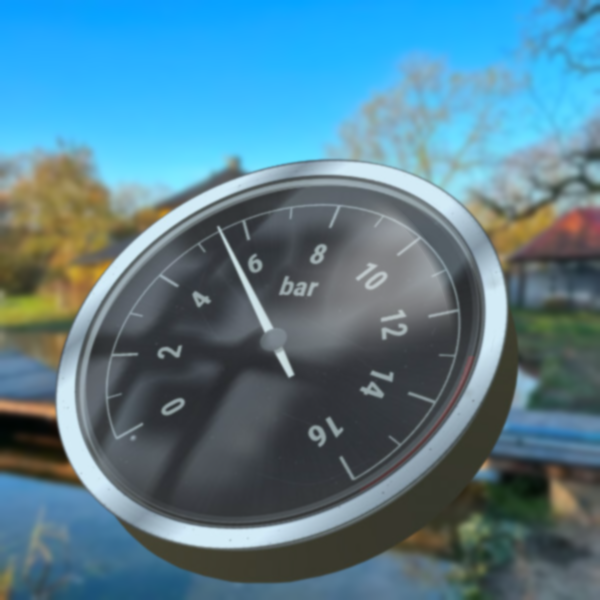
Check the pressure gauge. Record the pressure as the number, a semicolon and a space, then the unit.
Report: 5.5; bar
